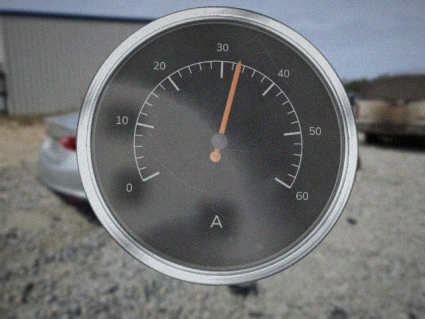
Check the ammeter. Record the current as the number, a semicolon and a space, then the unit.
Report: 33; A
